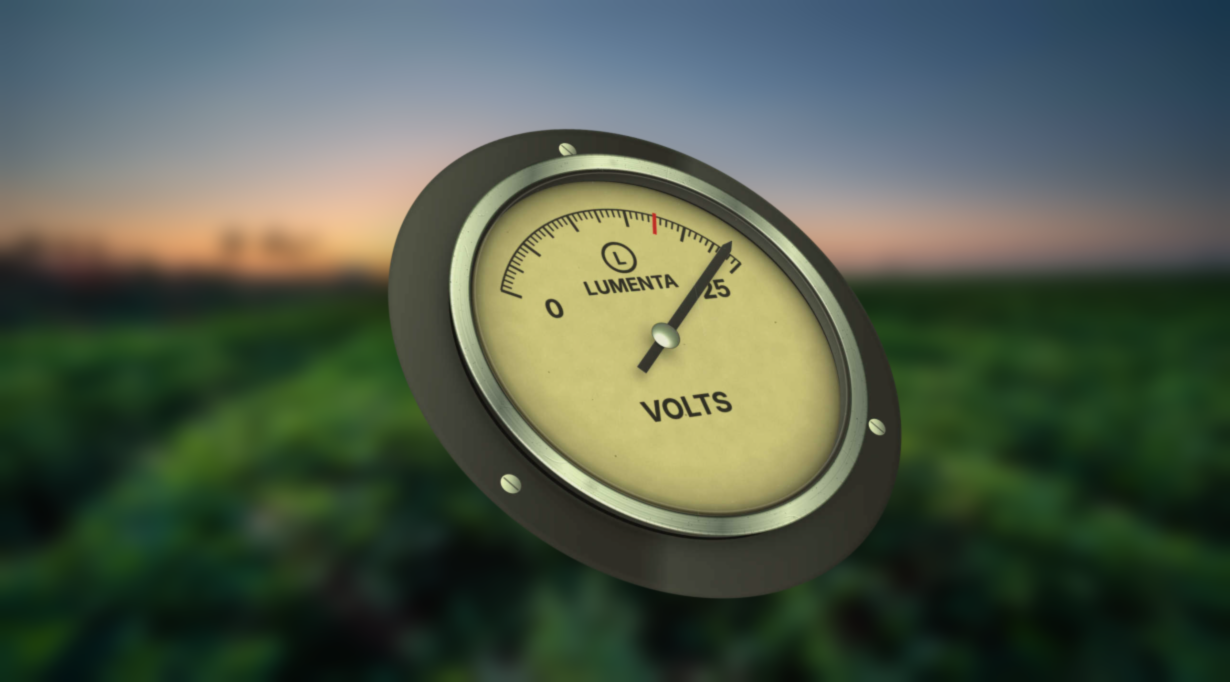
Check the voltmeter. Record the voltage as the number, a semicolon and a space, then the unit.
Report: 23.5; V
